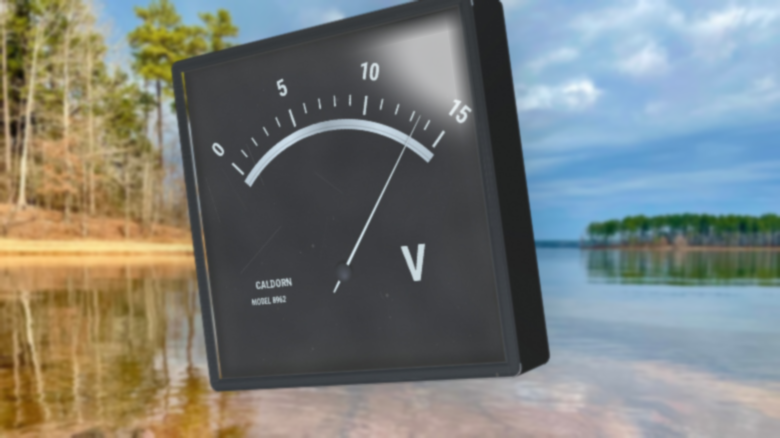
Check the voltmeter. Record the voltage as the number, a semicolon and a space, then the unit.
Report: 13.5; V
